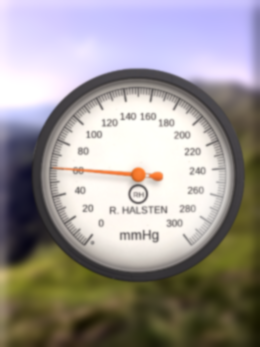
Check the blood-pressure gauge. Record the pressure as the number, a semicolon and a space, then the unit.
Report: 60; mmHg
